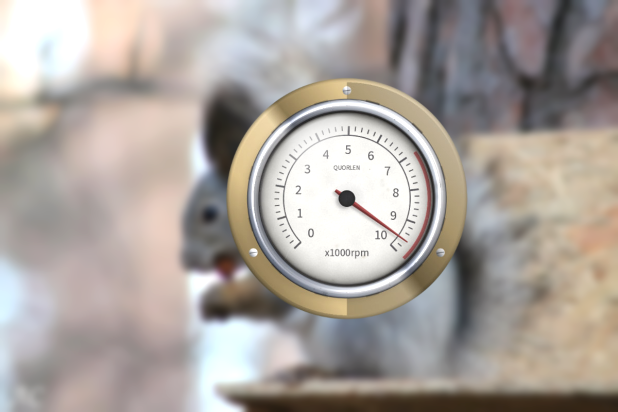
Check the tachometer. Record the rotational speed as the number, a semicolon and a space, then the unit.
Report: 9600; rpm
